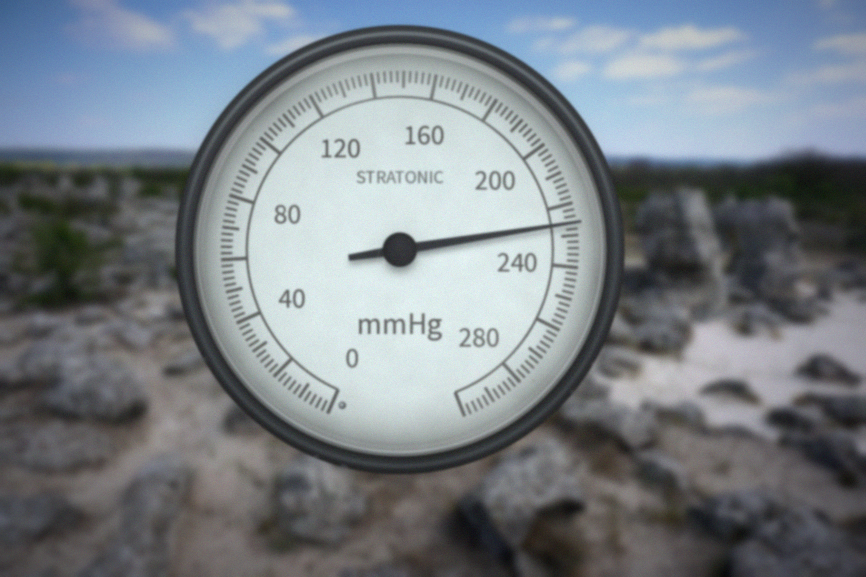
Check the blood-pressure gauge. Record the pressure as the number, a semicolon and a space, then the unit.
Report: 226; mmHg
